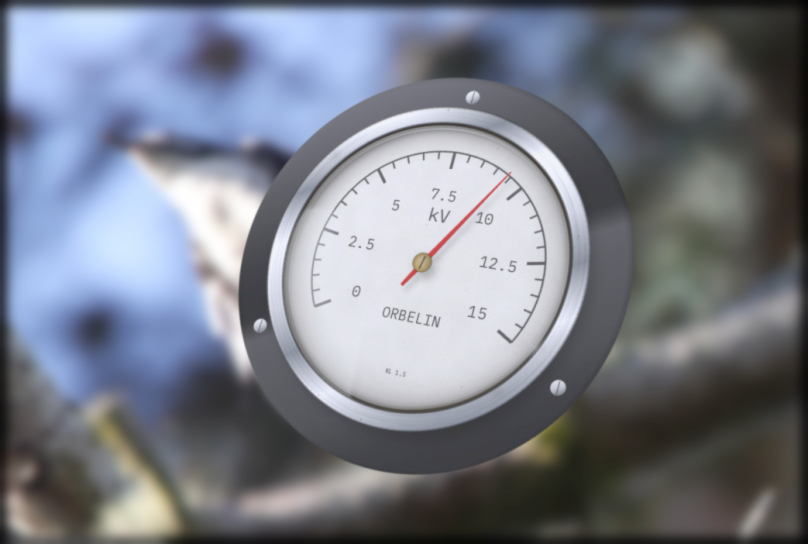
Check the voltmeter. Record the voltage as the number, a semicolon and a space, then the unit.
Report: 9.5; kV
